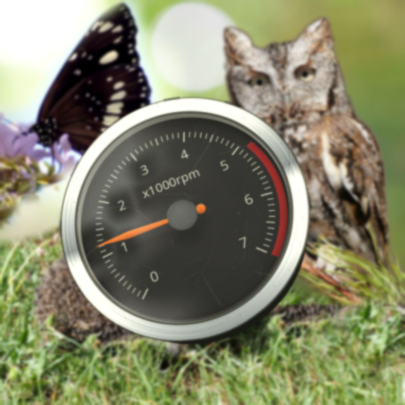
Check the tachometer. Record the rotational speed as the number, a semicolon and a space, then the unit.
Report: 1200; rpm
